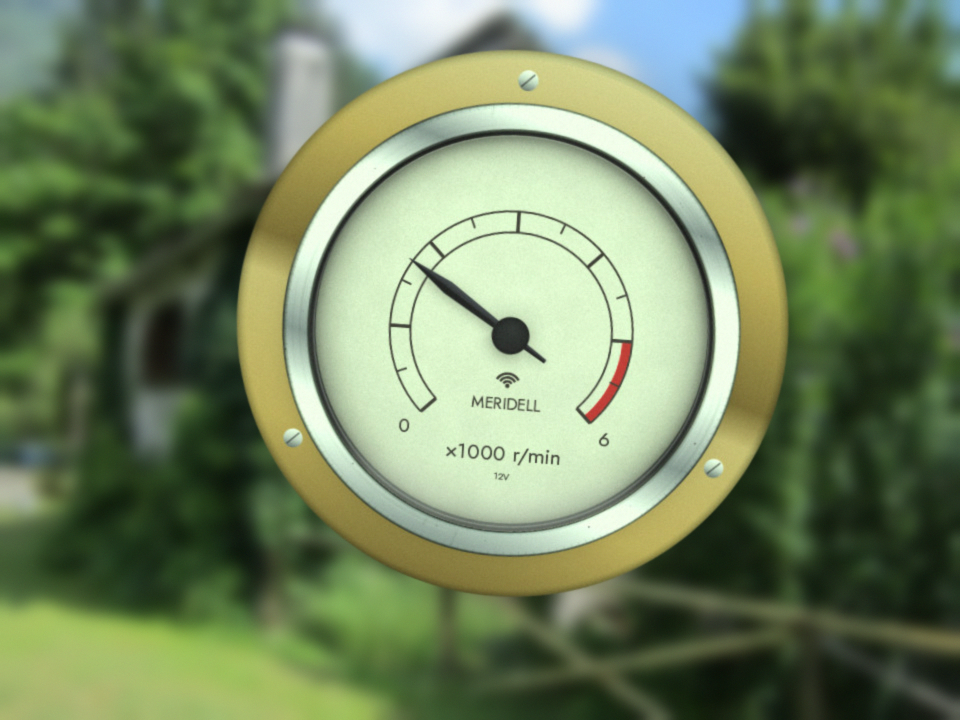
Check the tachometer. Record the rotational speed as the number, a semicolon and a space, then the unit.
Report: 1750; rpm
